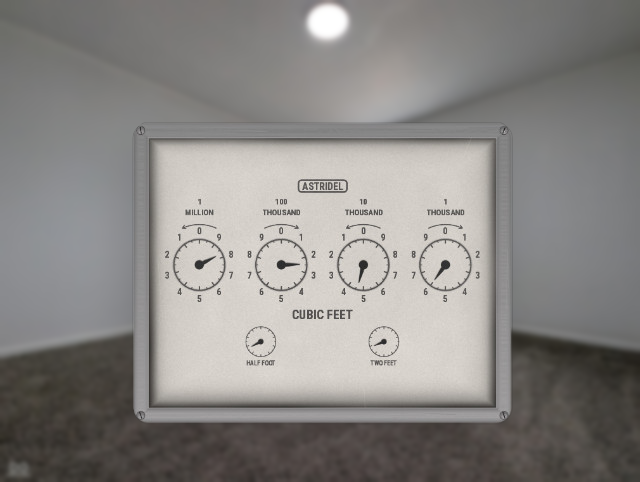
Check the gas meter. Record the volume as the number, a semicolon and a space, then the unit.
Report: 824600; ft³
